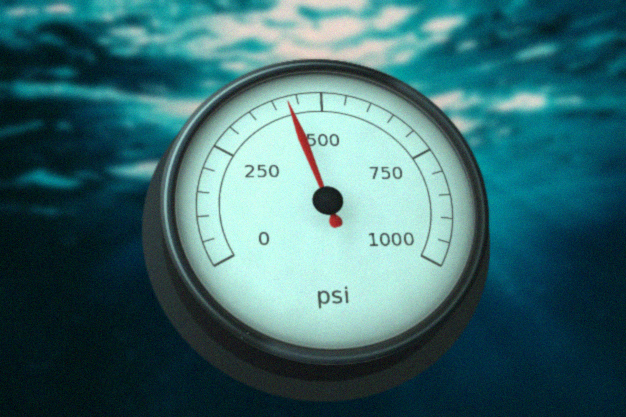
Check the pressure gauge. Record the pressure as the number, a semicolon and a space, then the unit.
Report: 425; psi
